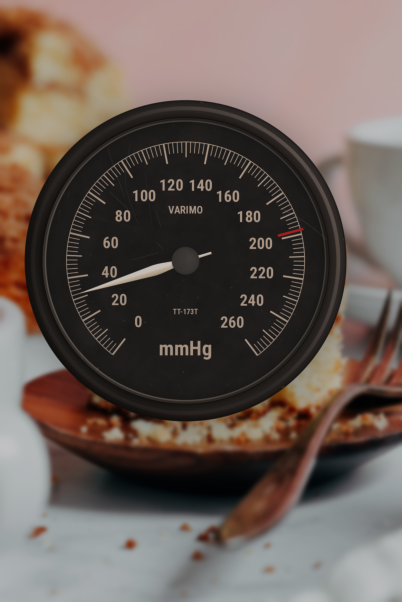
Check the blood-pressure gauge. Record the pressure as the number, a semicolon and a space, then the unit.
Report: 32; mmHg
